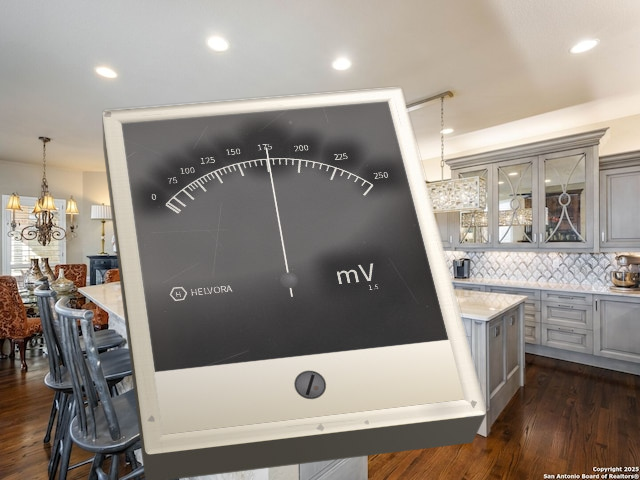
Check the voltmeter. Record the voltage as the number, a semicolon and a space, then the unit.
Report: 175; mV
